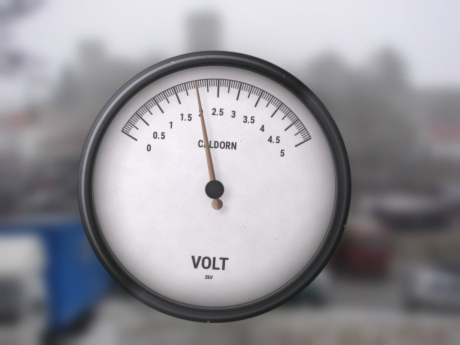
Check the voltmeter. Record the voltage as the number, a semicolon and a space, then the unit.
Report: 2; V
